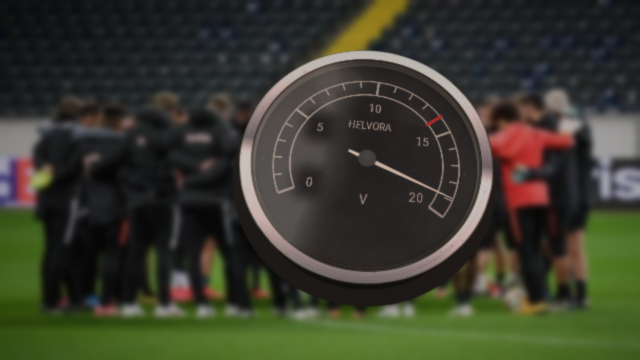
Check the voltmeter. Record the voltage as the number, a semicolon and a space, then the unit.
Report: 19; V
